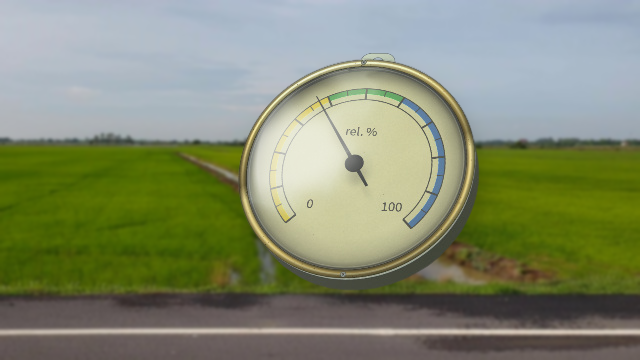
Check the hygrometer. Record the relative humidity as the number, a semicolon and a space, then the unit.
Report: 37.5; %
